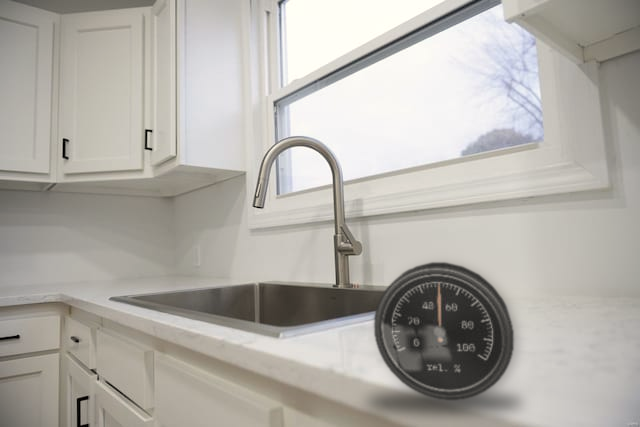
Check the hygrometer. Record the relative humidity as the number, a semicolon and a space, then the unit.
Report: 50; %
